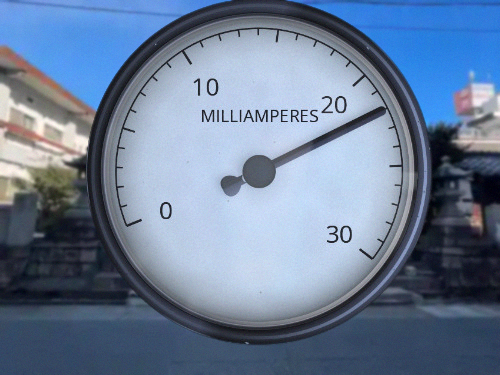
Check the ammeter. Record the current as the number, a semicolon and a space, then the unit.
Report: 22; mA
